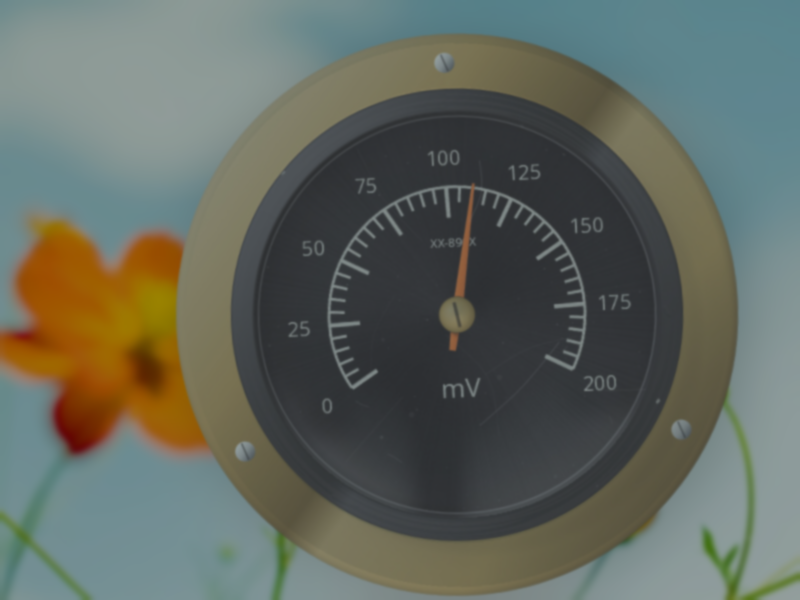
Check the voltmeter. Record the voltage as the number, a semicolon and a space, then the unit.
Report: 110; mV
